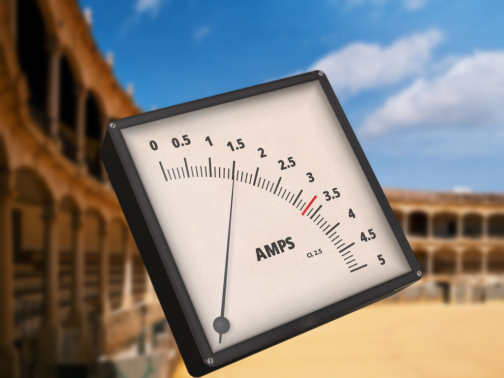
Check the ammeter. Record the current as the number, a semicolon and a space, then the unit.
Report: 1.5; A
